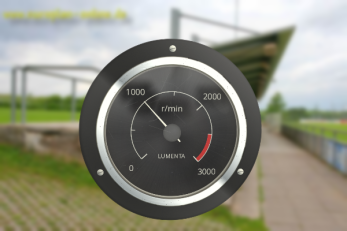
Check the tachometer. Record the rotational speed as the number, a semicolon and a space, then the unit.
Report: 1000; rpm
